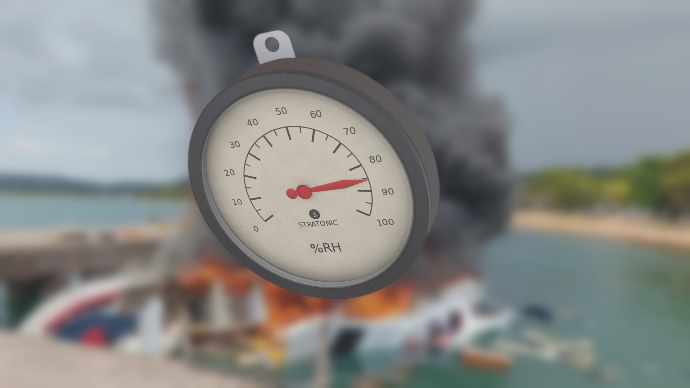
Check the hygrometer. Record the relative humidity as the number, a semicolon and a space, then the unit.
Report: 85; %
